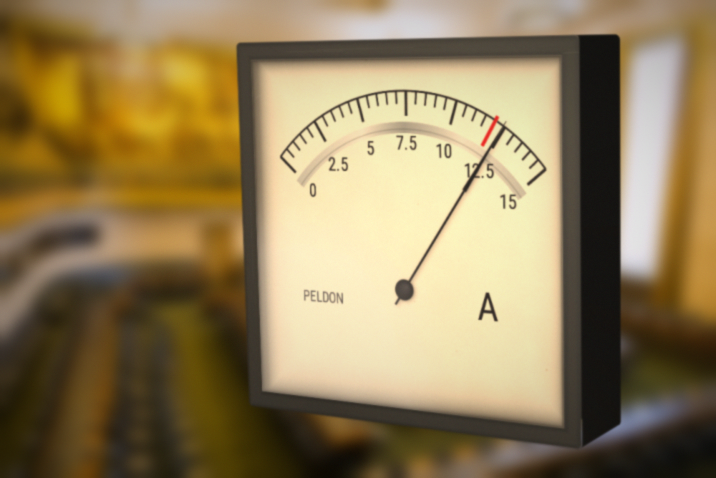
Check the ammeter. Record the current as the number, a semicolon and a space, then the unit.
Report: 12.5; A
